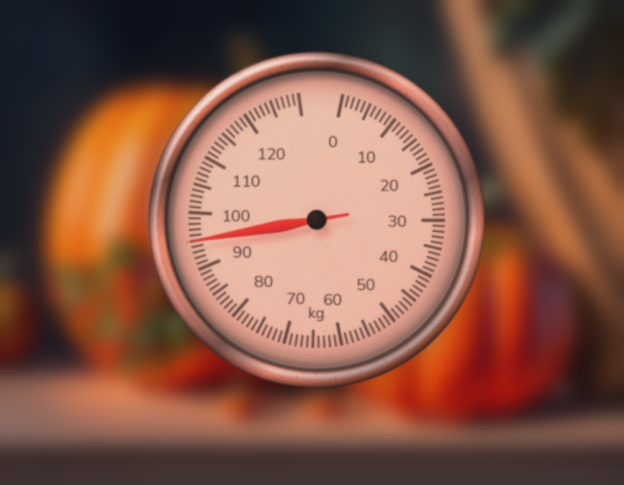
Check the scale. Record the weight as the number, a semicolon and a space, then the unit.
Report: 95; kg
